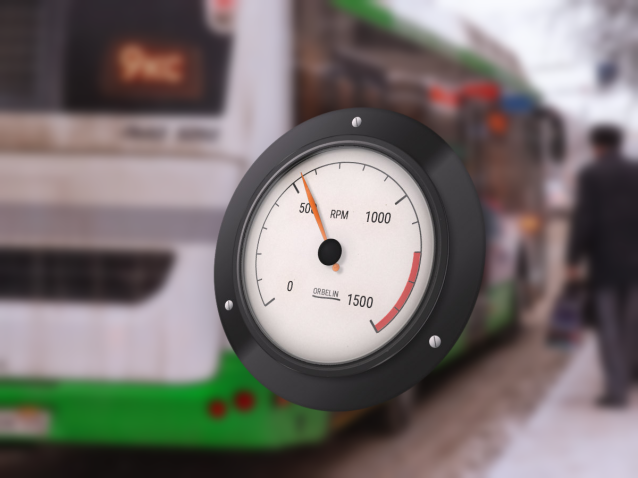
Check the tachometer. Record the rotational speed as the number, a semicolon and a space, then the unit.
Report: 550; rpm
